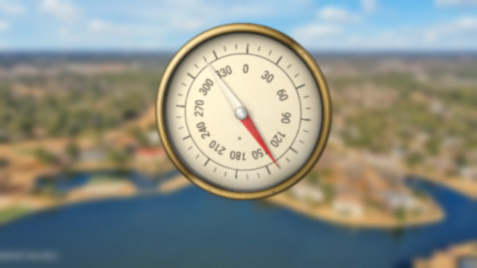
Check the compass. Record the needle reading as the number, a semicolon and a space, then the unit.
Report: 140; °
